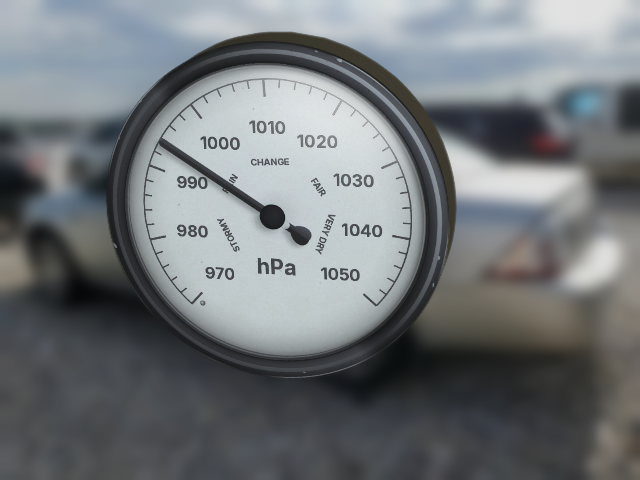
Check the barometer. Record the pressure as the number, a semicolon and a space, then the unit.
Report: 994; hPa
